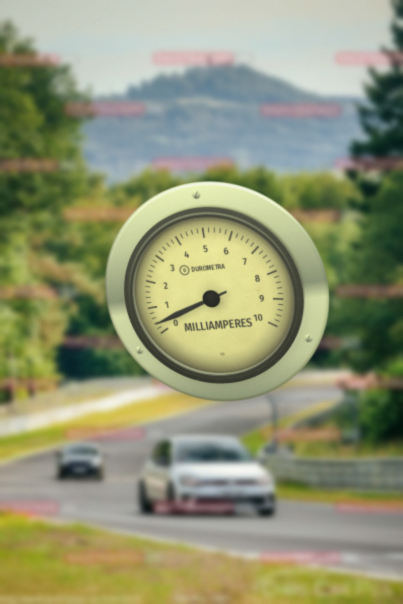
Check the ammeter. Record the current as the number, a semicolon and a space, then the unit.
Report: 0.4; mA
